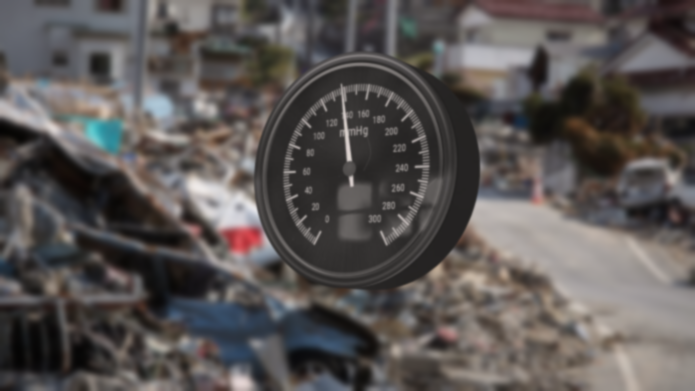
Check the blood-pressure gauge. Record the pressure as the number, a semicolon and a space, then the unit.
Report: 140; mmHg
